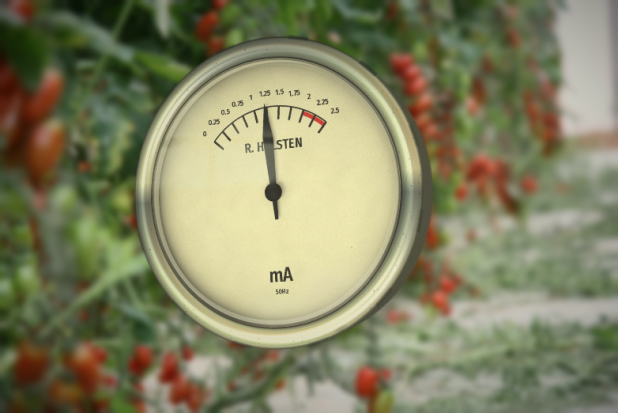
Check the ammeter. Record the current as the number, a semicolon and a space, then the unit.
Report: 1.25; mA
